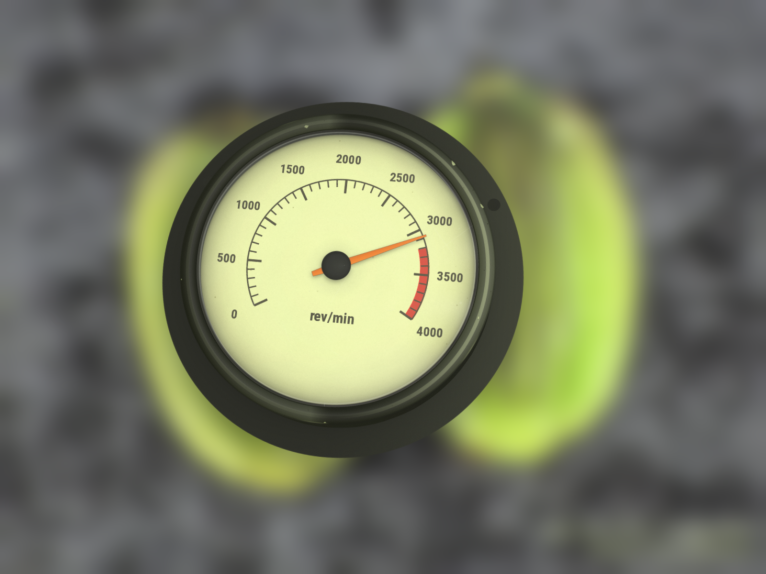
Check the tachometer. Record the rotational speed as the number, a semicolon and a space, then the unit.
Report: 3100; rpm
